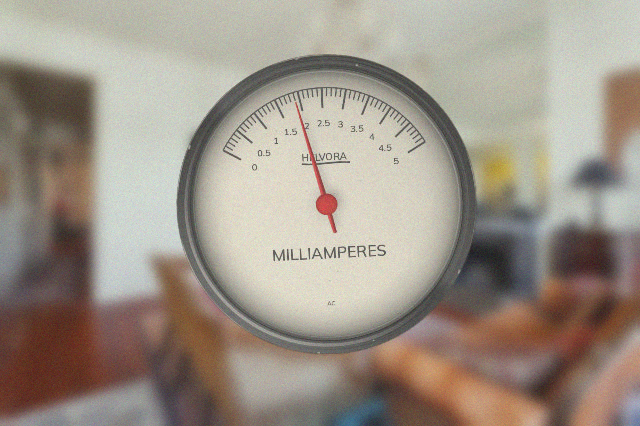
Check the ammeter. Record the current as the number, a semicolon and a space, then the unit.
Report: 1.9; mA
